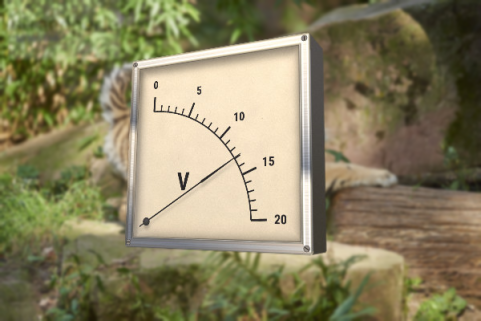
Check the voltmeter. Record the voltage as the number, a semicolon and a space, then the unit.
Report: 13; V
